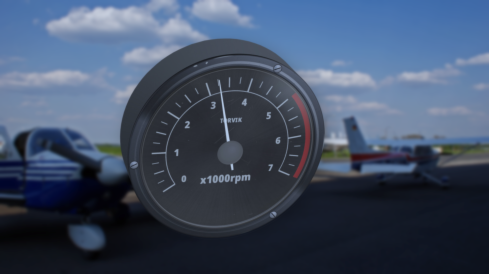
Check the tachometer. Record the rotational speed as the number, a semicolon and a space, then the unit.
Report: 3250; rpm
